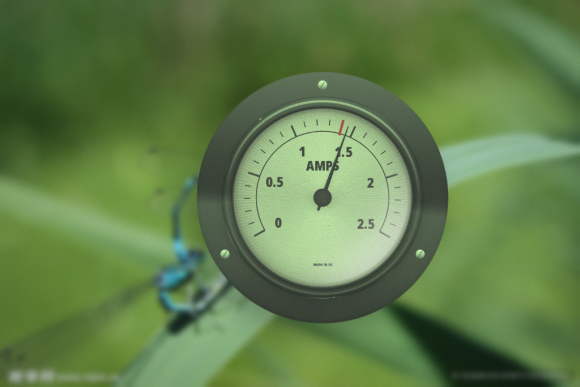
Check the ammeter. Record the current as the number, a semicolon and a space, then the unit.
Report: 1.45; A
